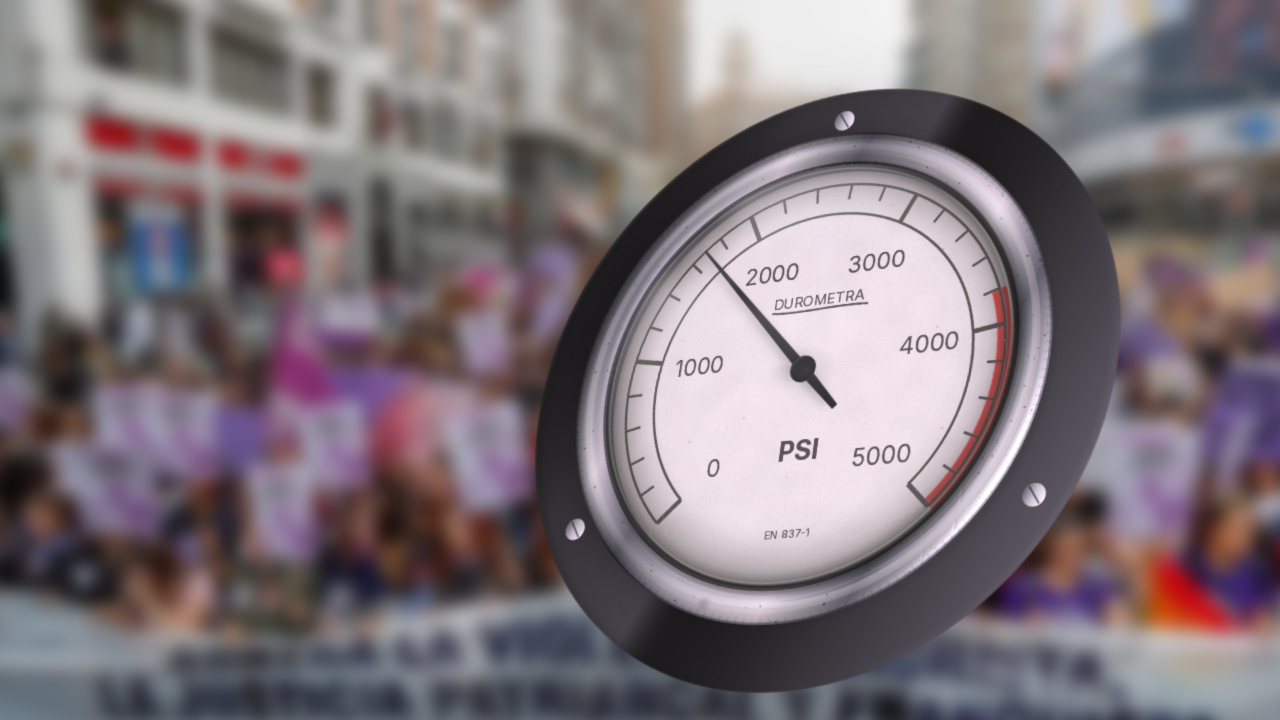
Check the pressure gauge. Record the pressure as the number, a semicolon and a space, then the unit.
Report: 1700; psi
